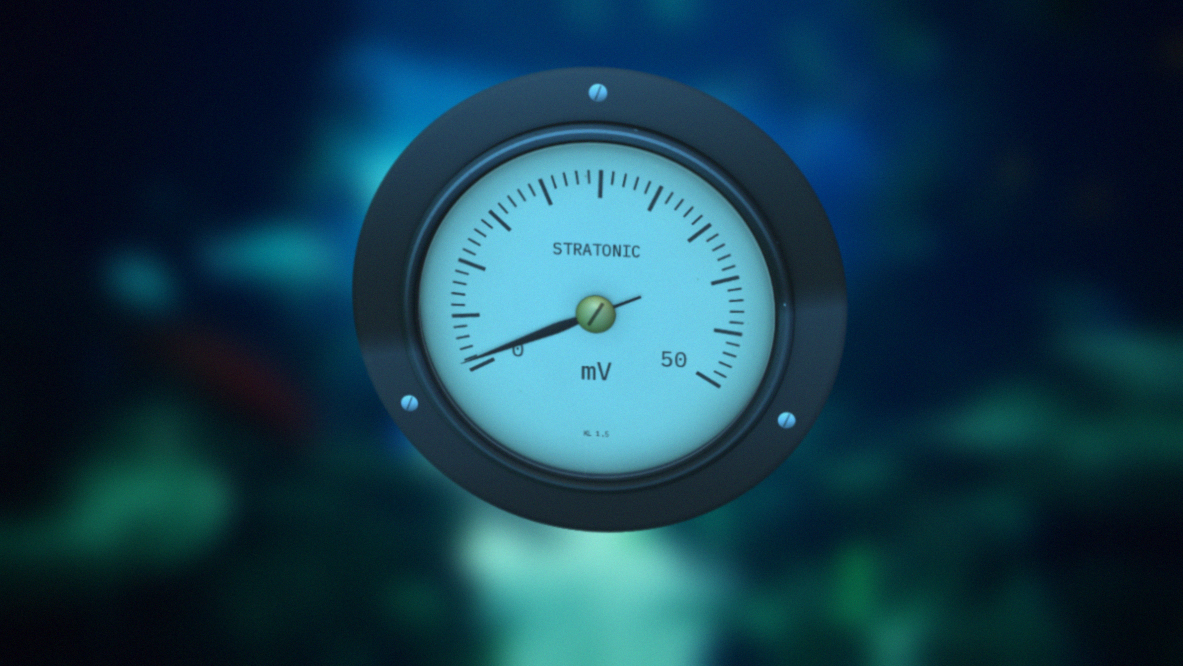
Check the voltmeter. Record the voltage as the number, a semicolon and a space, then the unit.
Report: 1; mV
